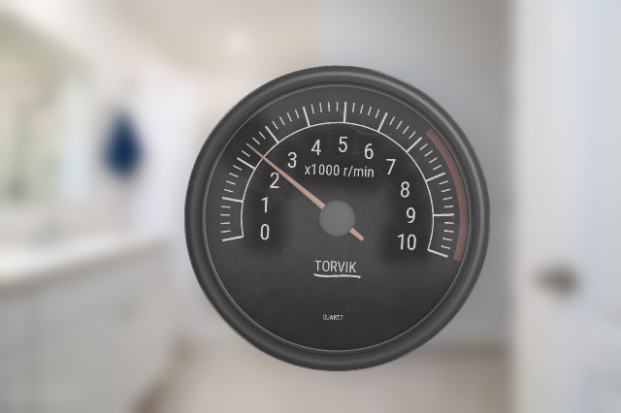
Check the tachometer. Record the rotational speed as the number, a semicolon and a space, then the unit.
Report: 2400; rpm
